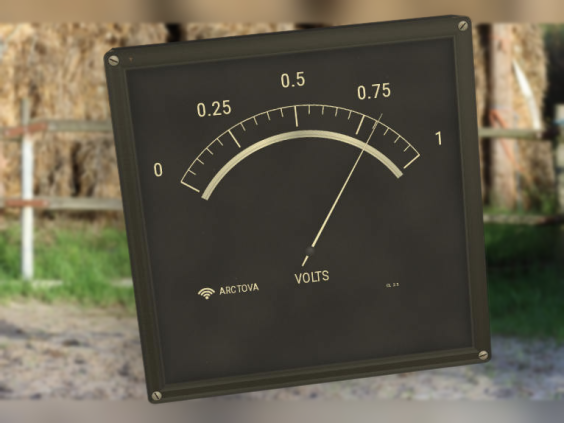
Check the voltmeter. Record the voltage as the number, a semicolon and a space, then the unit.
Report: 0.8; V
